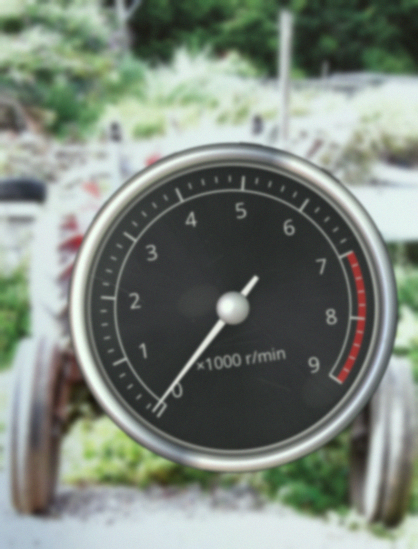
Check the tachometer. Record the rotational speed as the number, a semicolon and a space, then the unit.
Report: 100; rpm
